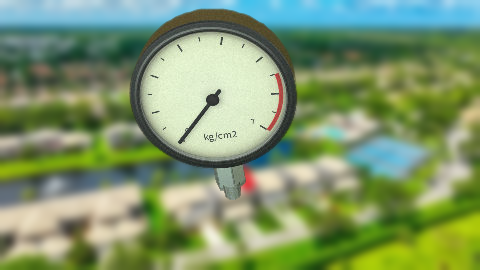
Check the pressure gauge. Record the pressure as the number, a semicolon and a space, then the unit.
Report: 0; kg/cm²
